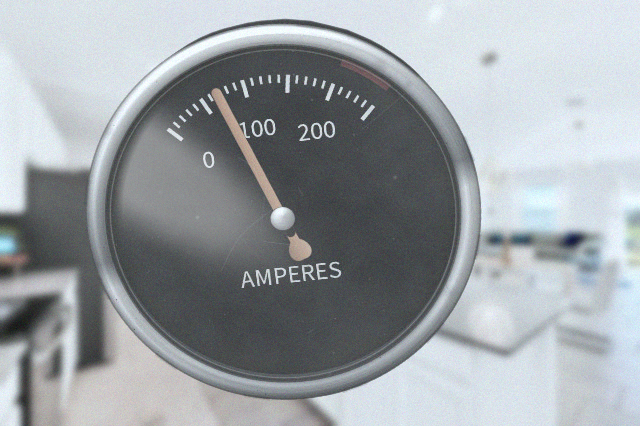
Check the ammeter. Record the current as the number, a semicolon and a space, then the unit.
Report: 70; A
